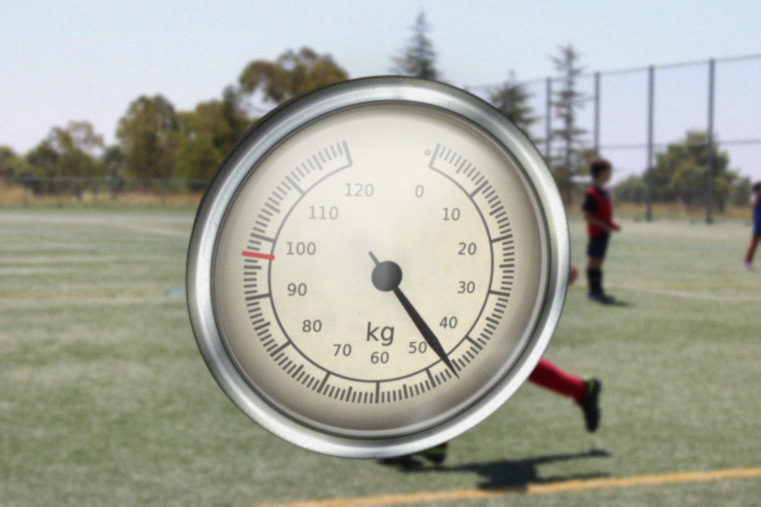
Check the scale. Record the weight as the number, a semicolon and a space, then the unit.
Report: 46; kg
